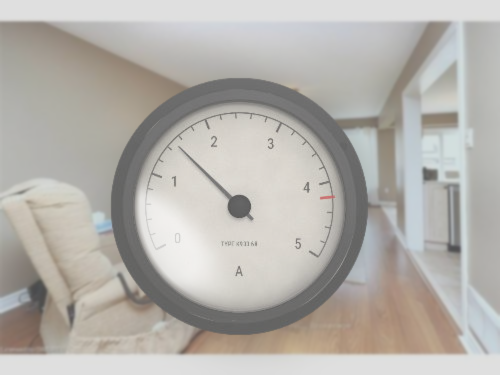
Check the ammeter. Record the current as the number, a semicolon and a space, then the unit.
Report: 1.5; A
